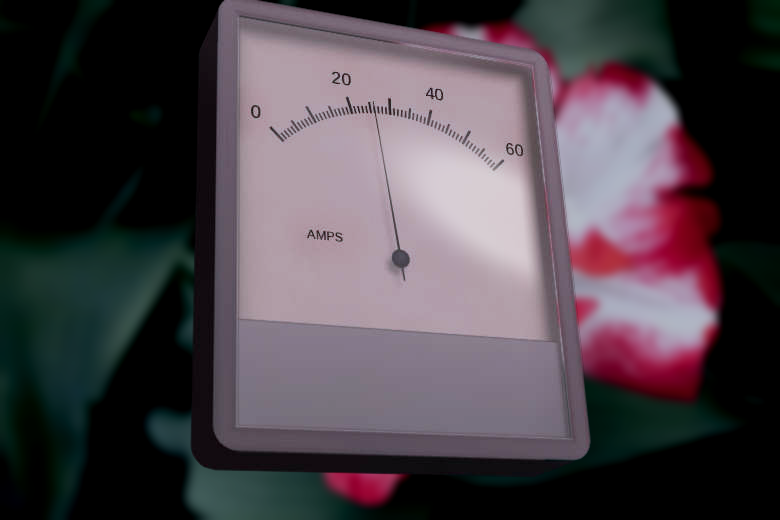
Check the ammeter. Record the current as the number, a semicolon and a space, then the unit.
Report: 25; A
